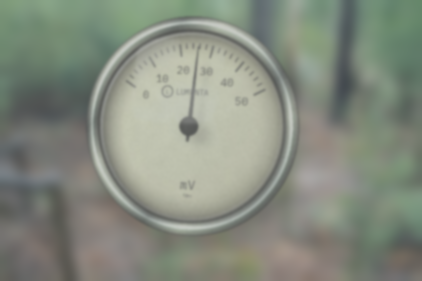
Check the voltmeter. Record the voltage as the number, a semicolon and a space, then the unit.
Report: 26; mV
